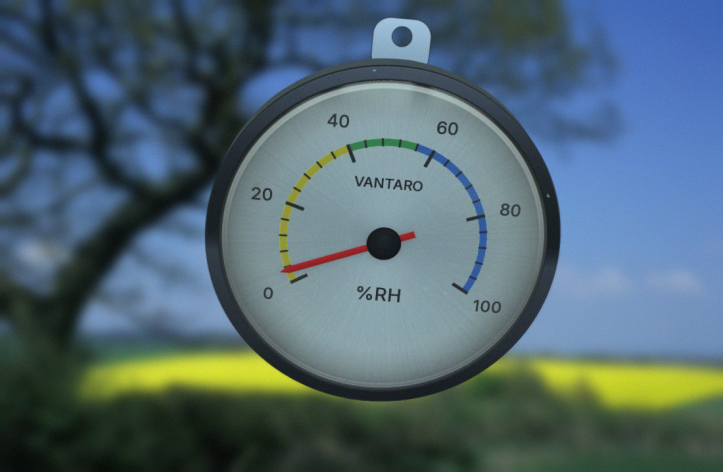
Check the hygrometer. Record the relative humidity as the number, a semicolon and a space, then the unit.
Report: 4; %
